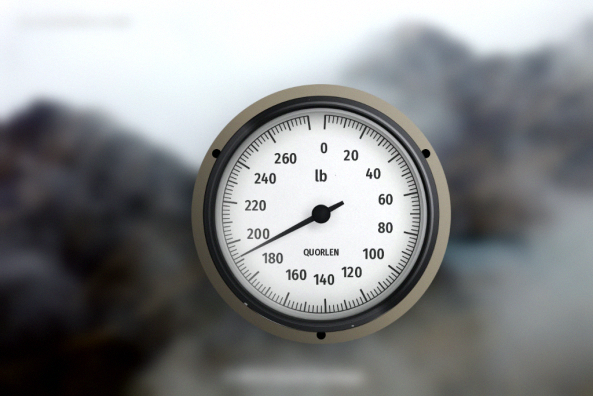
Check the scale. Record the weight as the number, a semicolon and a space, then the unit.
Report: 192; lb
